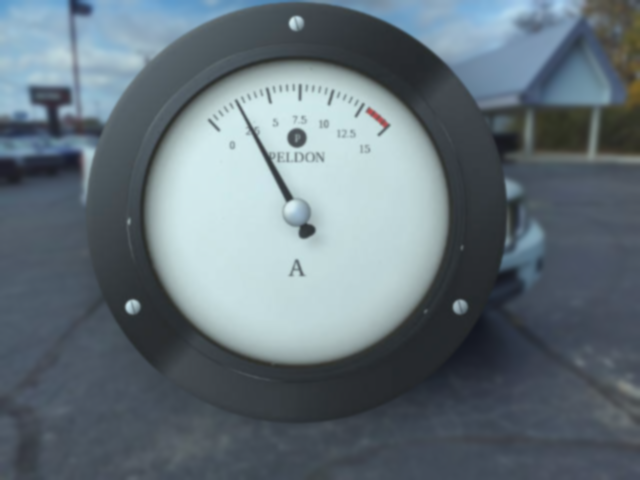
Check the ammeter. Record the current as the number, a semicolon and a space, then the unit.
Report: 2.5; A
